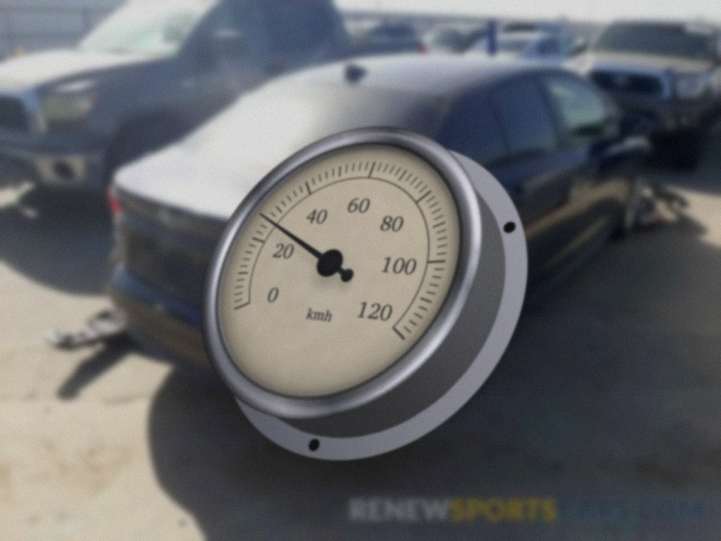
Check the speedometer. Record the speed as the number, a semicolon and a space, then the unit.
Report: 26; km/h
